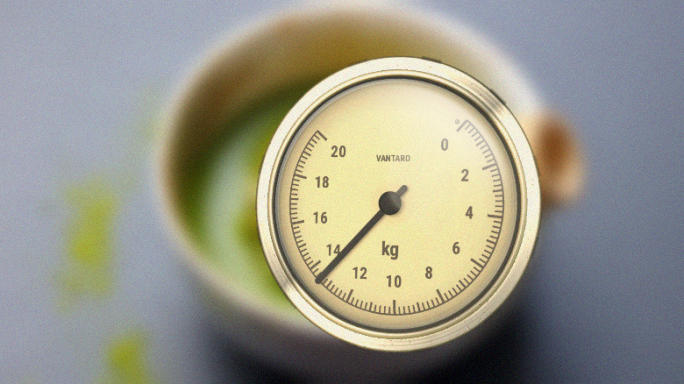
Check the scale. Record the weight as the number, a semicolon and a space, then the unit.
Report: 13.4; kg
